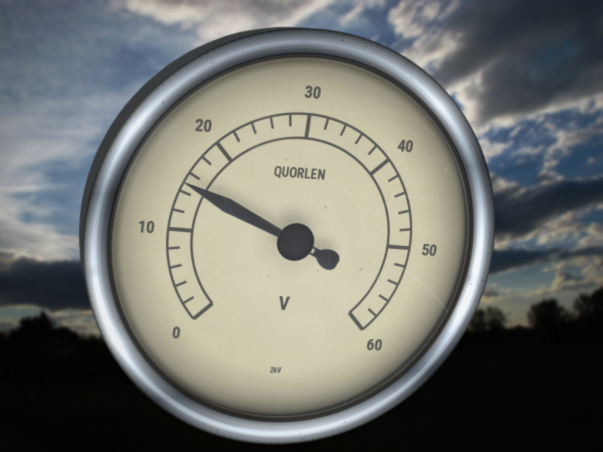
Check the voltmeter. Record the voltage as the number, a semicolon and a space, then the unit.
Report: 15; V
